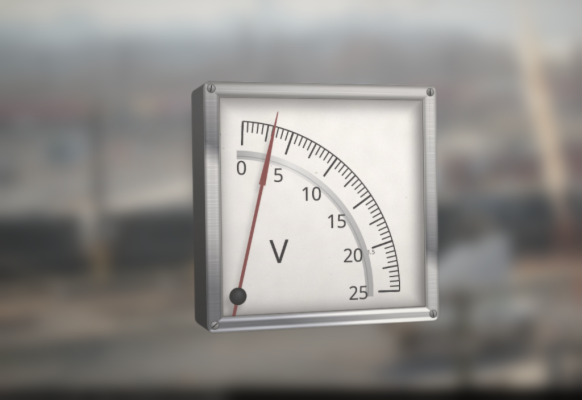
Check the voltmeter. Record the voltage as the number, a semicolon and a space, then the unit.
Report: 3; V
